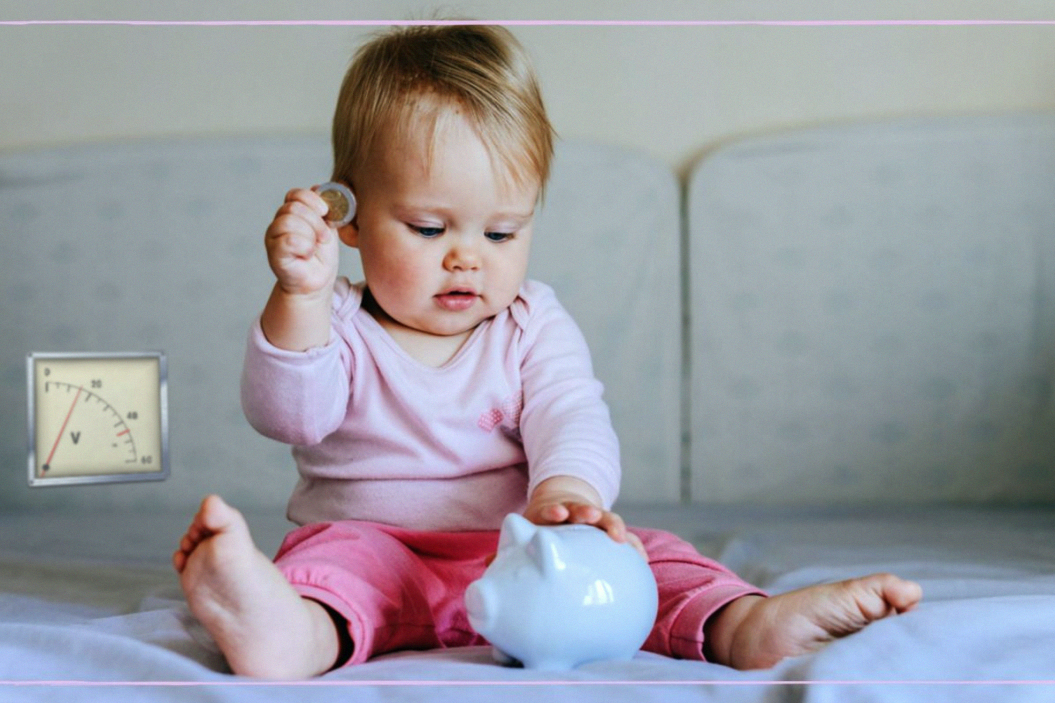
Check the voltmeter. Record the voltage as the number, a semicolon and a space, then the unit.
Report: 15; V
